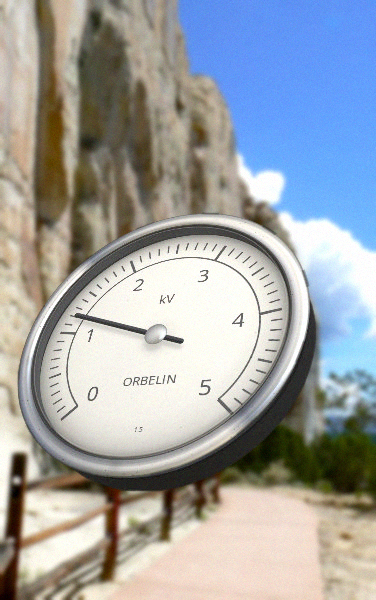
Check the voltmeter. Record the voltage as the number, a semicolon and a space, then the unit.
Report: 1.2; kV
